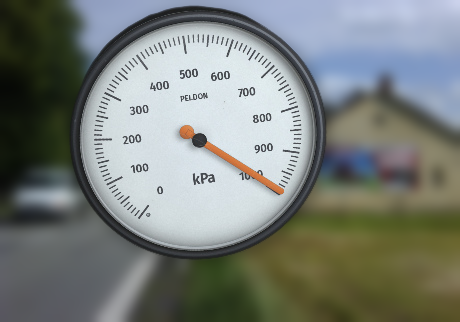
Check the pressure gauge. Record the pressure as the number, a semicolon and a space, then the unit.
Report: 990; kPa
